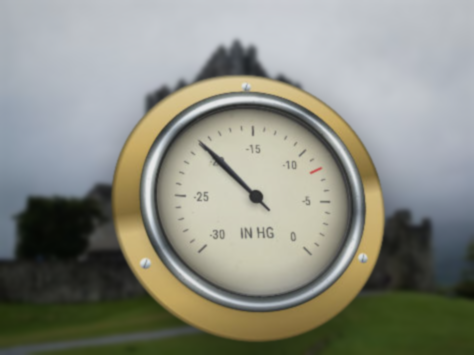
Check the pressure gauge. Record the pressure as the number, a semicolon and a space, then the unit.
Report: -20; inHg
